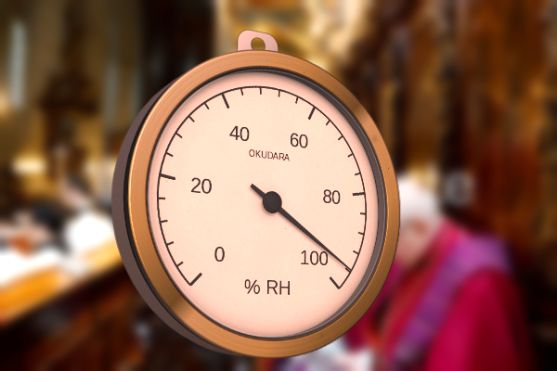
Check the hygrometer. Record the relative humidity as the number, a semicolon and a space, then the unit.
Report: 96; %
